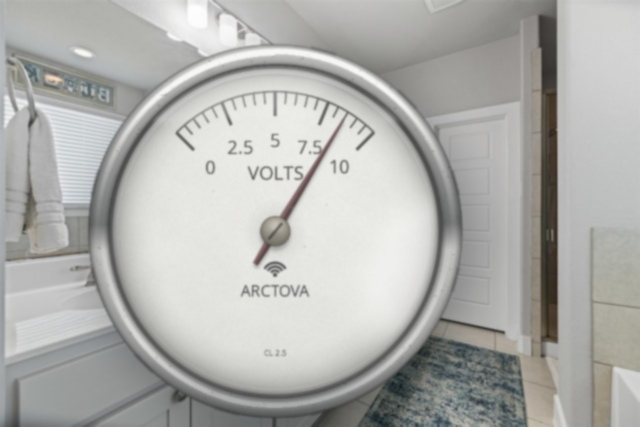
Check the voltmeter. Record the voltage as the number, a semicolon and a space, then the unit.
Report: 8.5; V
